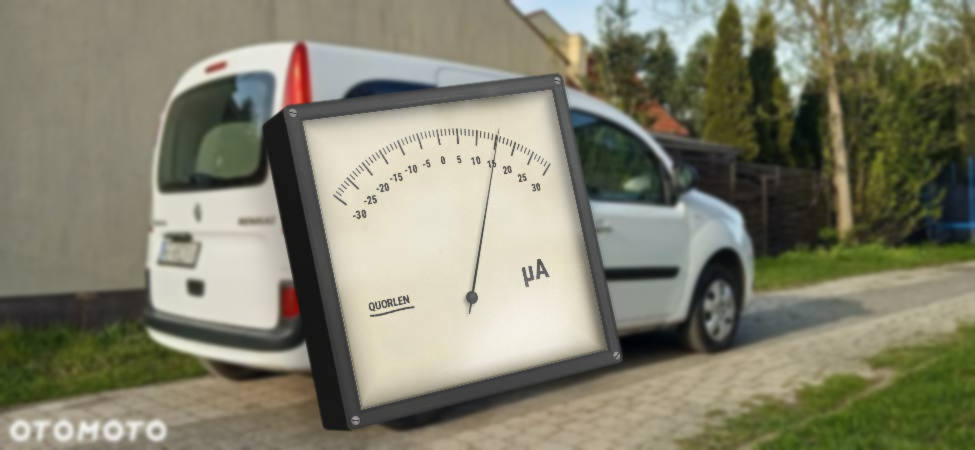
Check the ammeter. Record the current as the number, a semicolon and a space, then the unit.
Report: 15; µA
